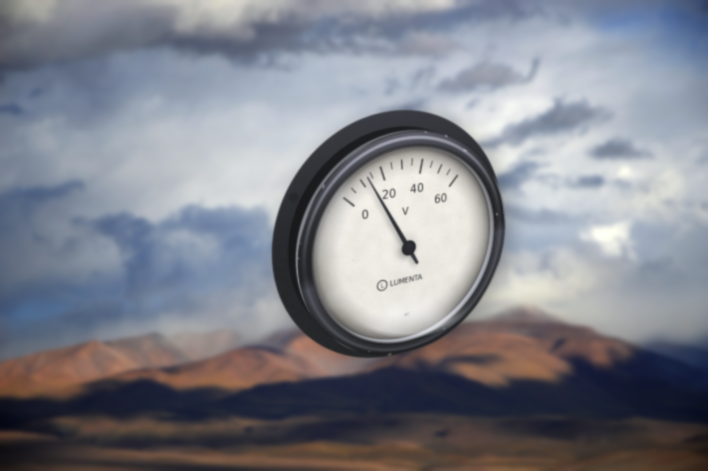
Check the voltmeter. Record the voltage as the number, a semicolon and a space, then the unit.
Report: 12.5; V
